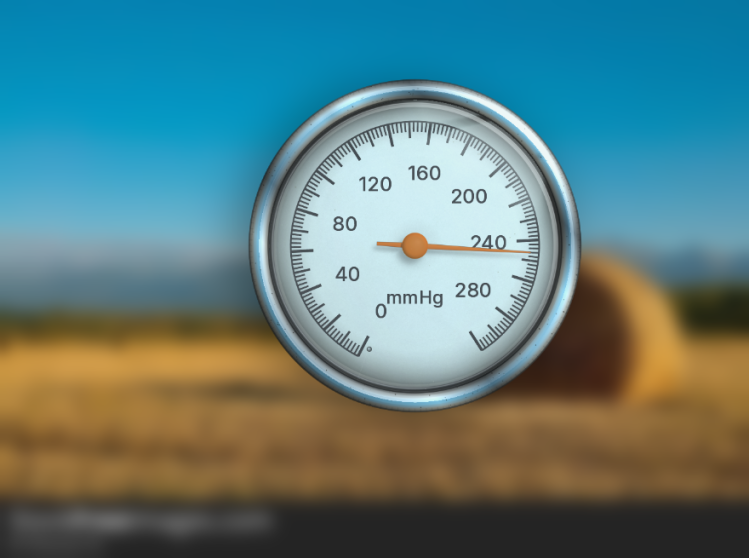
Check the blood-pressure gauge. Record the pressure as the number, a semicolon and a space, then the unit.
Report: 246; mmHg
